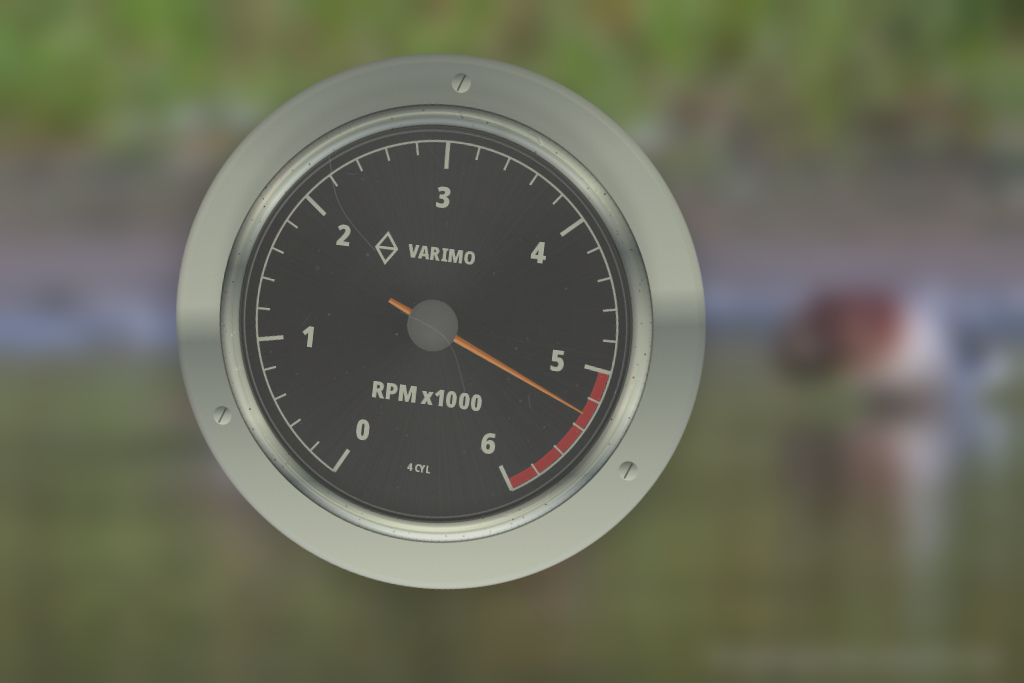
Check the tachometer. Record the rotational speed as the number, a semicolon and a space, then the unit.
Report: 5300; rpm
